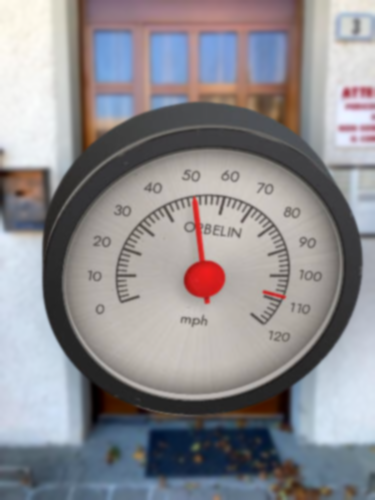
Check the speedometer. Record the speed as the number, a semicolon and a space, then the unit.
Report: 50; mph
